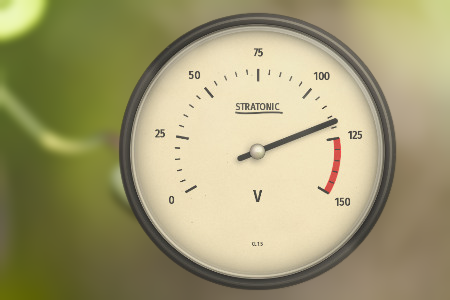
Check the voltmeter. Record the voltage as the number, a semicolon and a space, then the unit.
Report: 117.5; V
